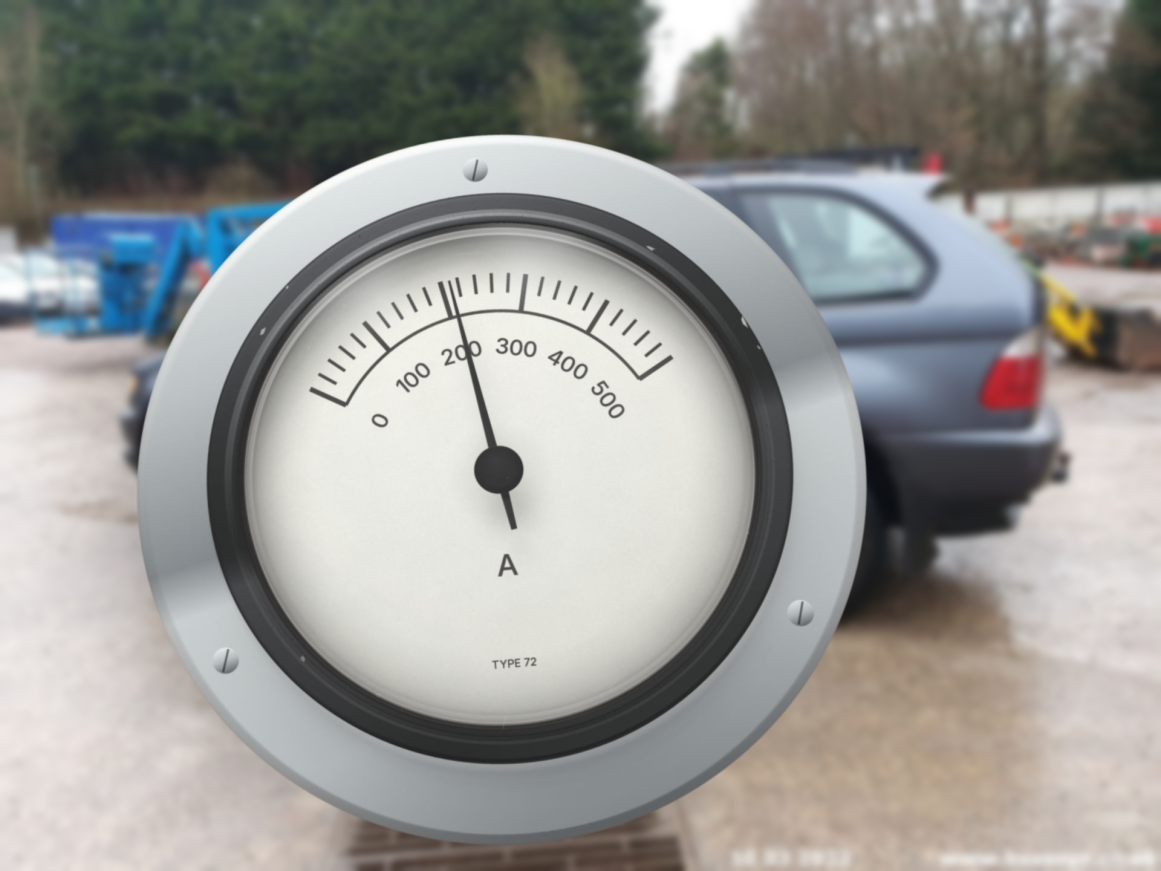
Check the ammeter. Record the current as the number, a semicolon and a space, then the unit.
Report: 210; A
